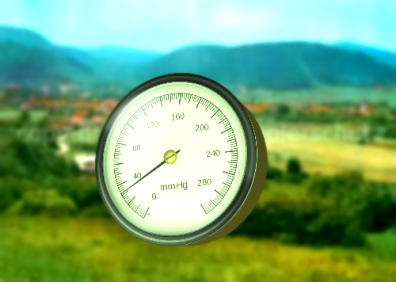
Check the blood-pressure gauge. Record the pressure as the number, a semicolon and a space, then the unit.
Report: 30; mmHg
